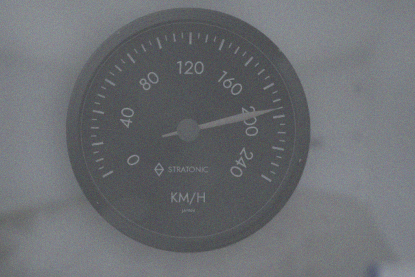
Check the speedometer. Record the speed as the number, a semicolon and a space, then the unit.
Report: 195; km/h
